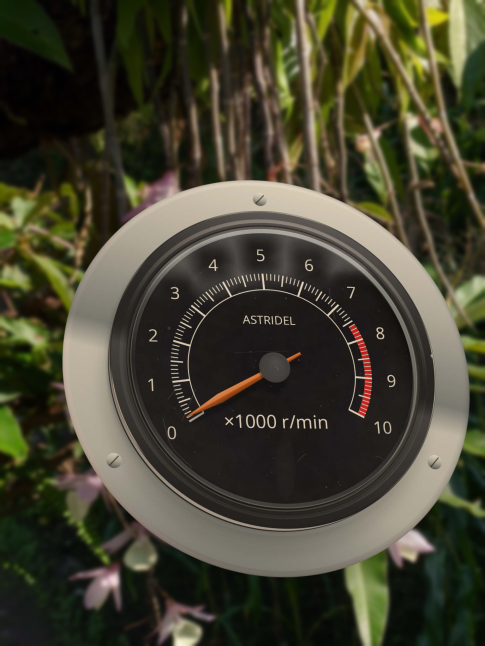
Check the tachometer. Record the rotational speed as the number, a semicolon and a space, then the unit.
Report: 100; rpm
